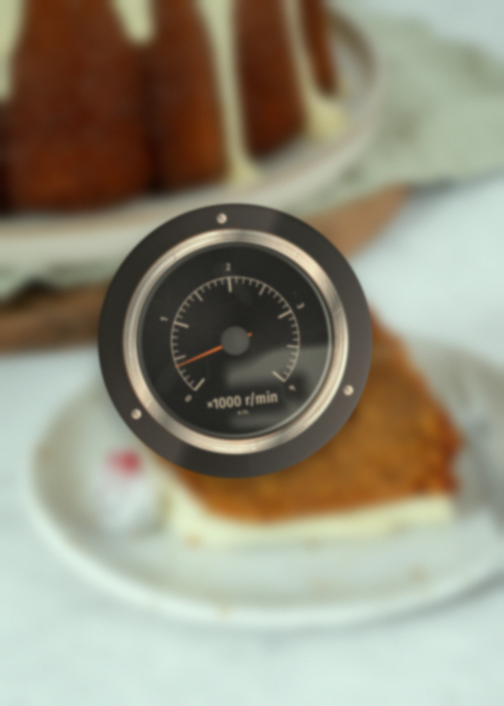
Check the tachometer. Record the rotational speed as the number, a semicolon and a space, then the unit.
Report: 400; rpm
